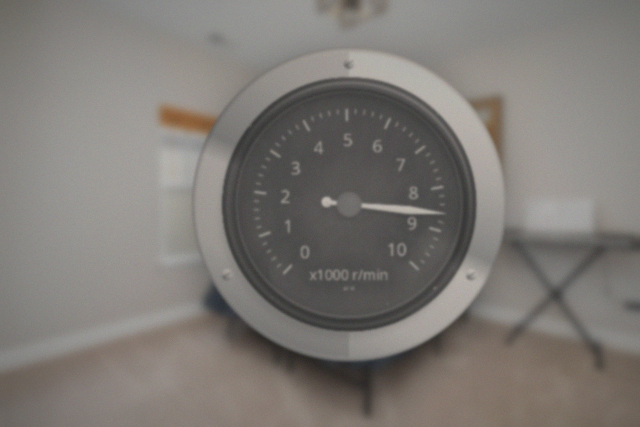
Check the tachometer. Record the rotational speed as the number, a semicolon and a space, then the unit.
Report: 8600; rpm
